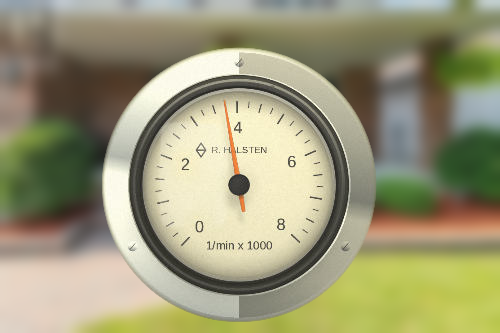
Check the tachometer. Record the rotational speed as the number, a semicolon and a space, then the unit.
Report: 3750; rpm
